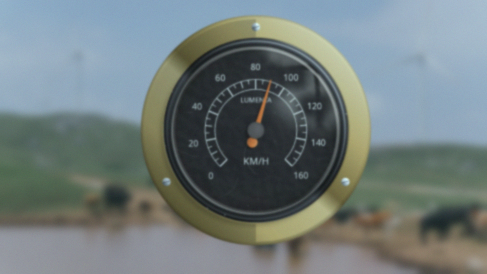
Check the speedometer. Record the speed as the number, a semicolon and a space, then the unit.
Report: 90; km/h
